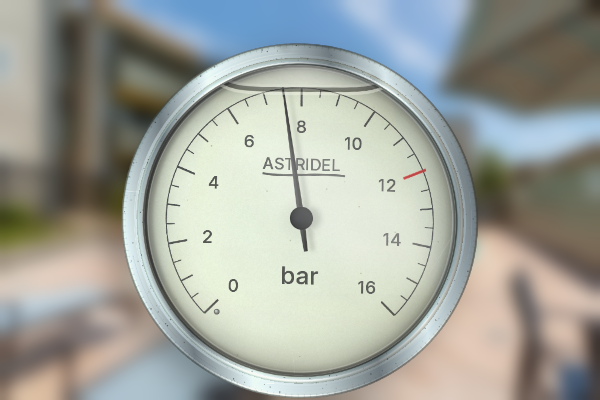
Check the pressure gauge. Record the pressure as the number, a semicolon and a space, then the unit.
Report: 7.5; bar
